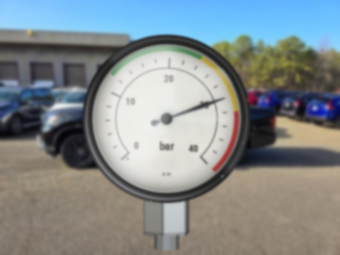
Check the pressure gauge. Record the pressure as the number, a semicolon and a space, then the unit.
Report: 30; bar
